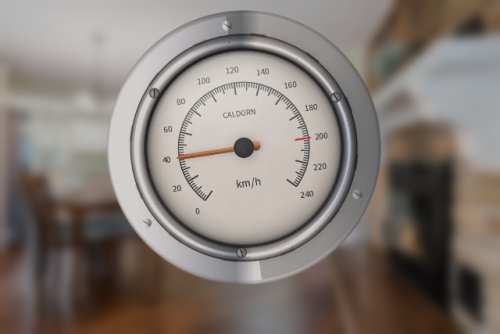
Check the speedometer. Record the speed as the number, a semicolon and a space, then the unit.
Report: 40; km/h
